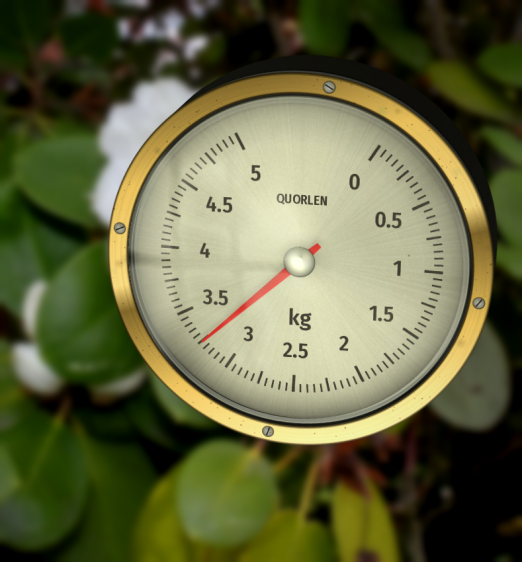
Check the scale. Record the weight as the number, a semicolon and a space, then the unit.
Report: 3.25; kg
